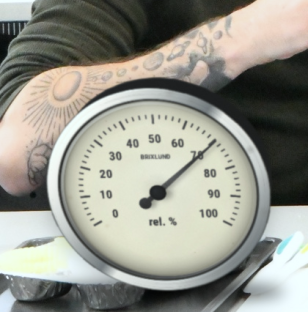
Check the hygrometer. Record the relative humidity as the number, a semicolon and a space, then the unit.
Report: 70; %
